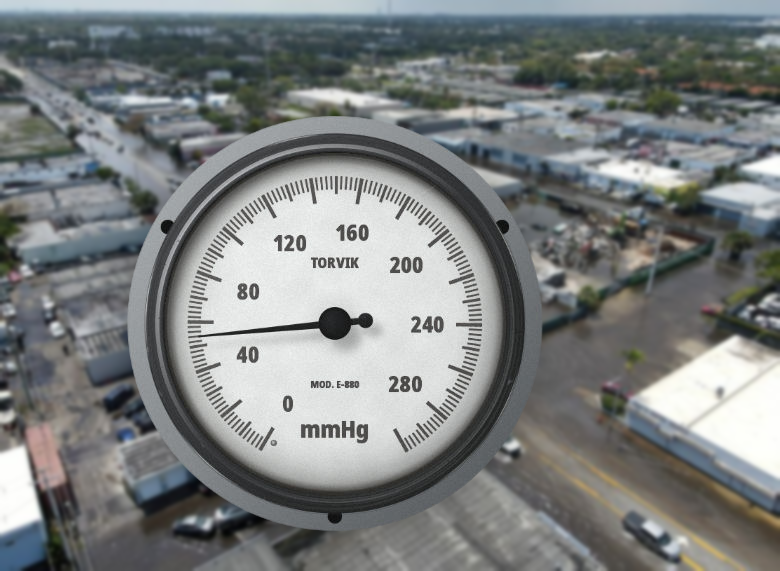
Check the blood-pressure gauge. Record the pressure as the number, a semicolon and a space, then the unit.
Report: 54; mmHg
